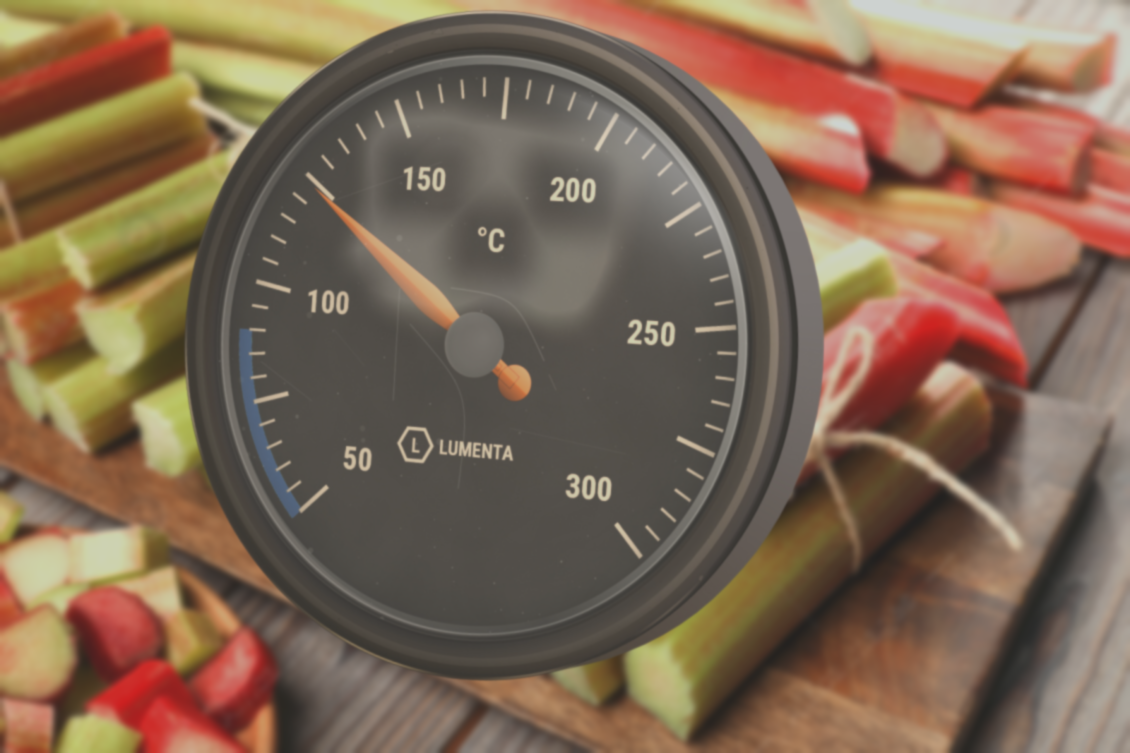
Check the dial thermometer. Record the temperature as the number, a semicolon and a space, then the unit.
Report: 125; °C
